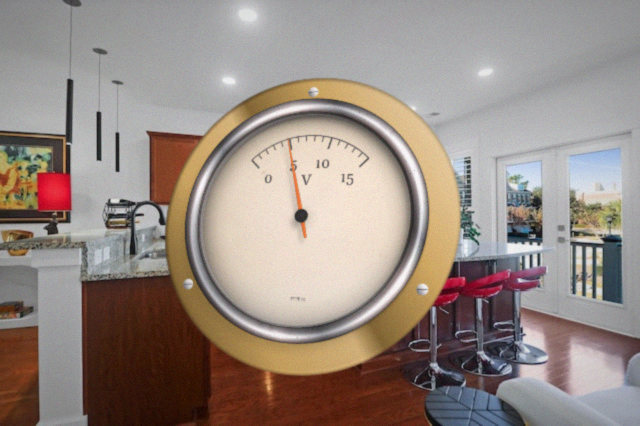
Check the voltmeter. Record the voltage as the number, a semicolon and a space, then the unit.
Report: 5; V
